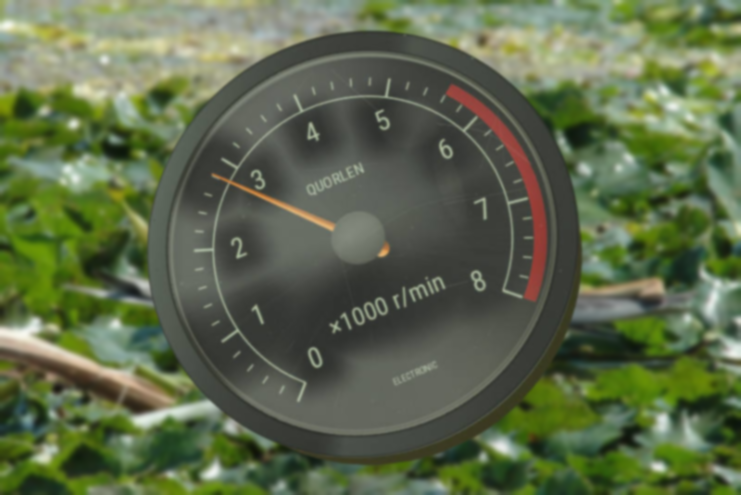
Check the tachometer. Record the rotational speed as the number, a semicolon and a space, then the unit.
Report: 2800; rpm
